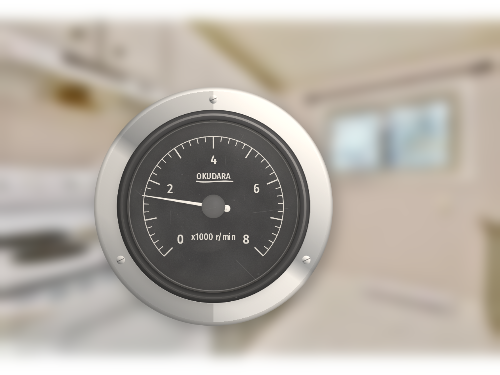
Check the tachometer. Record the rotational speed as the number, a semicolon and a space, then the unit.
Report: 1600; rpm
